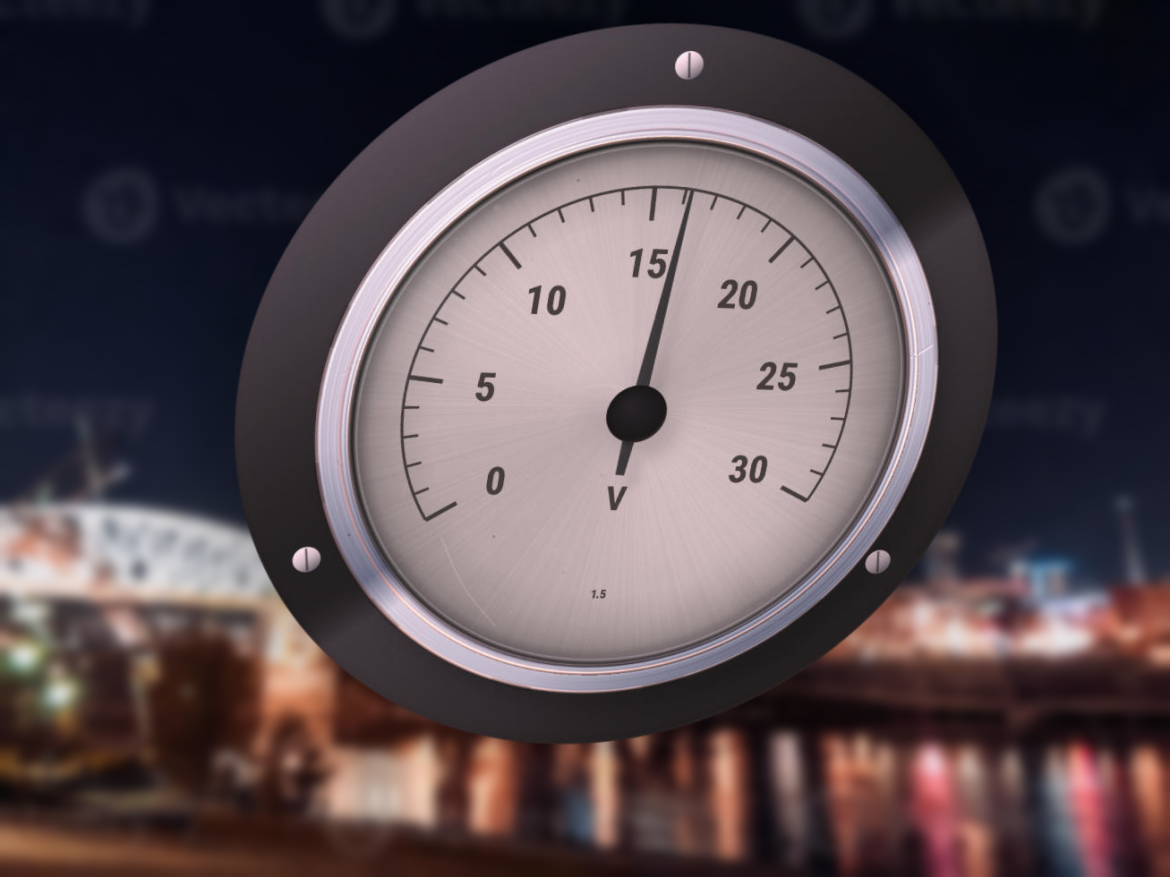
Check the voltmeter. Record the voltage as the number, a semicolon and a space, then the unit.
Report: 16; V
